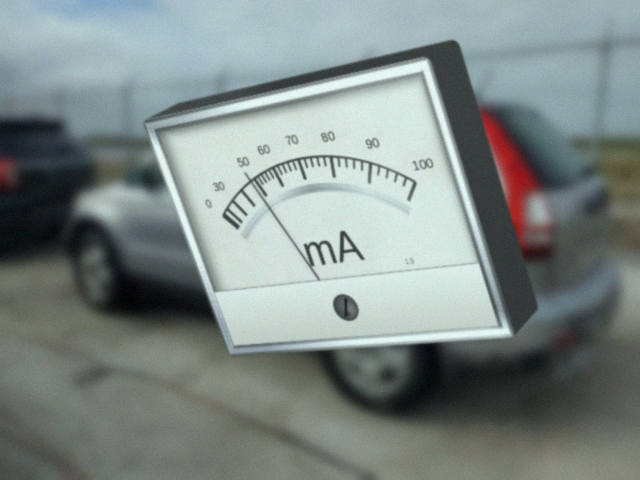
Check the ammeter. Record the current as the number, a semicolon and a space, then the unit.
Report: 50; mA
